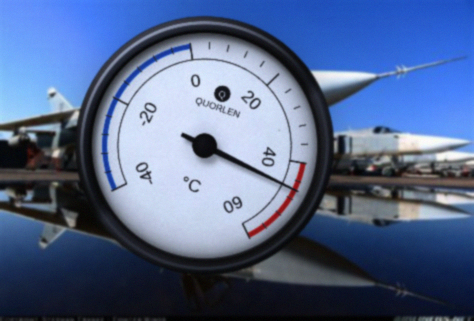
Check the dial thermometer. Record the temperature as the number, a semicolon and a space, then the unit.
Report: 46; °C
